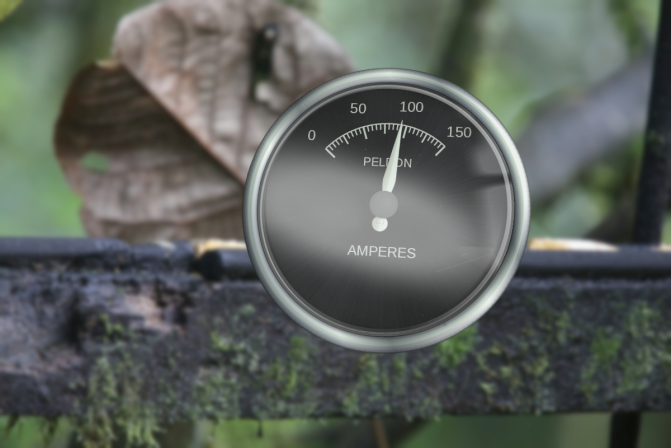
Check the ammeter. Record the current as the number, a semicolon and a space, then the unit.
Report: 95; A
